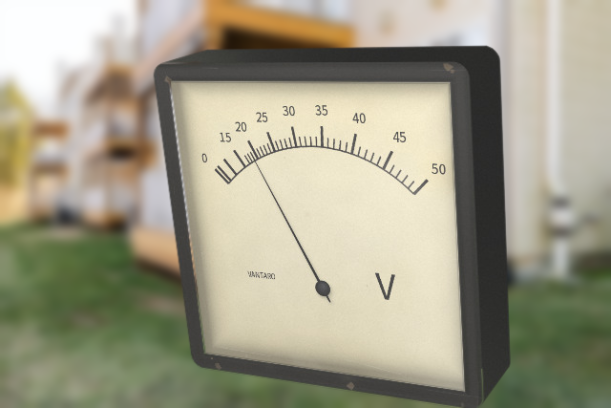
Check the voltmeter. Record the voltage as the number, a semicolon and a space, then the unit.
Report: 20; V
